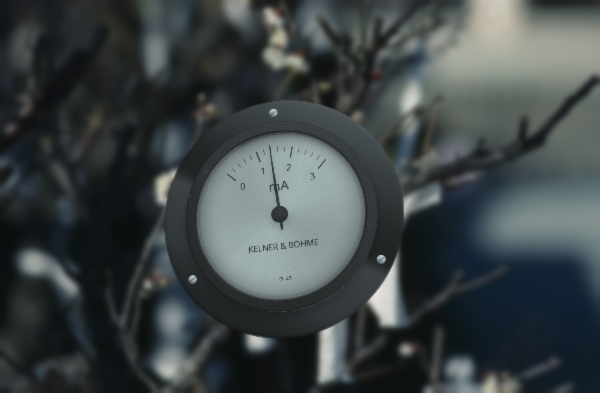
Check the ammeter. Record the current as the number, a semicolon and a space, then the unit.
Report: 1.4; mA
